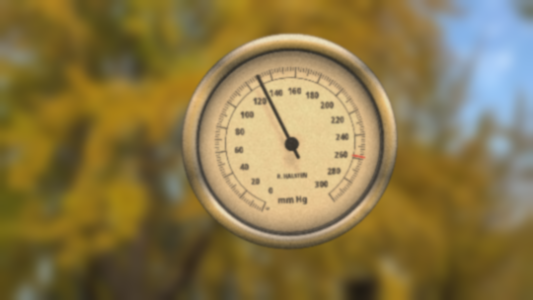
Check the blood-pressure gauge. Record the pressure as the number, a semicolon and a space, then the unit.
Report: 130; mmHg
